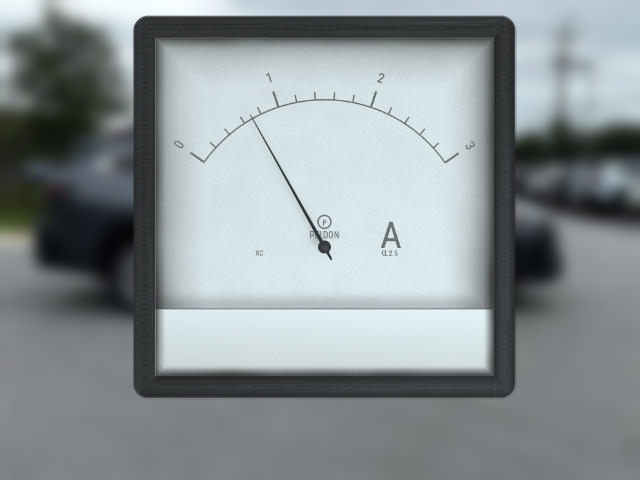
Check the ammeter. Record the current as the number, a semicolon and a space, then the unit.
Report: 0.7; A
